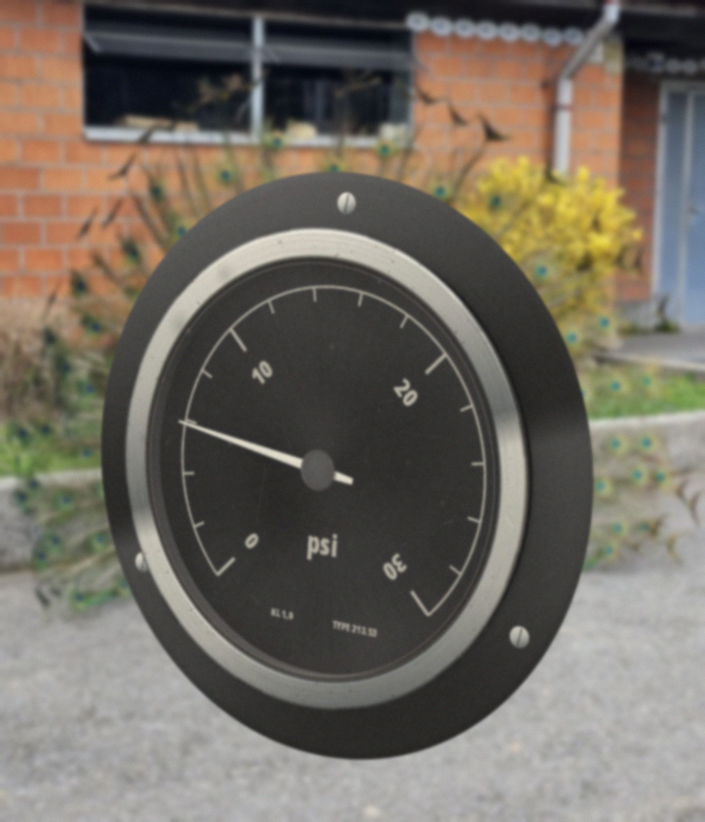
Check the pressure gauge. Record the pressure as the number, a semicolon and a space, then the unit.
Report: 6; psi
